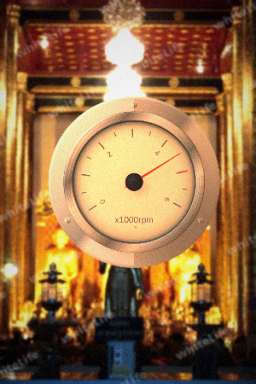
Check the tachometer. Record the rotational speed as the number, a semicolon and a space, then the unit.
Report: 4500; rpm
